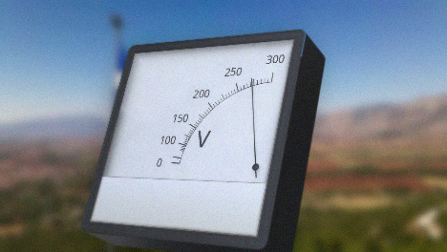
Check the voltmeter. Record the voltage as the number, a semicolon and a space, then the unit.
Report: 275; V
